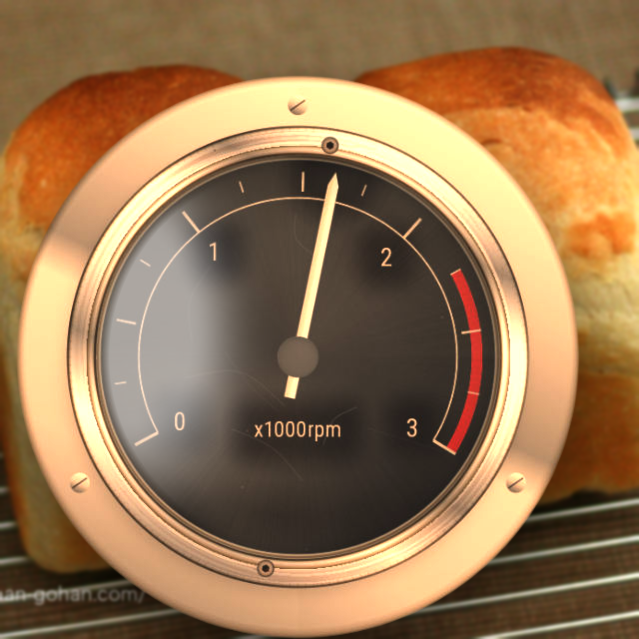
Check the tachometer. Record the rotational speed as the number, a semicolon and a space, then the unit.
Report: 1625; rpm
